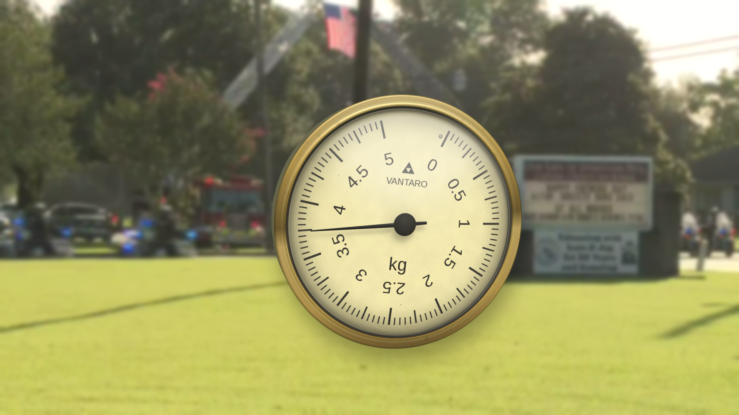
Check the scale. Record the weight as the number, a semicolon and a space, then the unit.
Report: 3.75; kg
